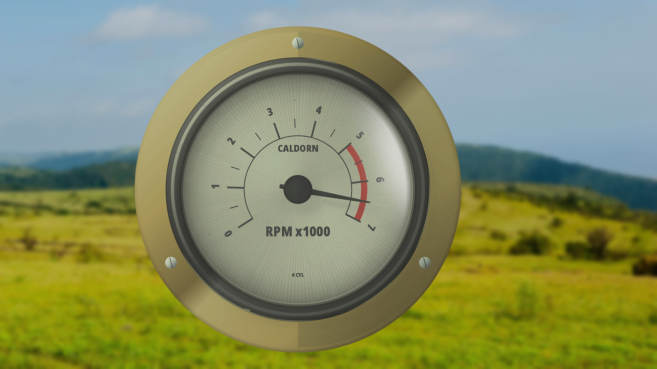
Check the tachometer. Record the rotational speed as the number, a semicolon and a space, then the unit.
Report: 6500; rpm
